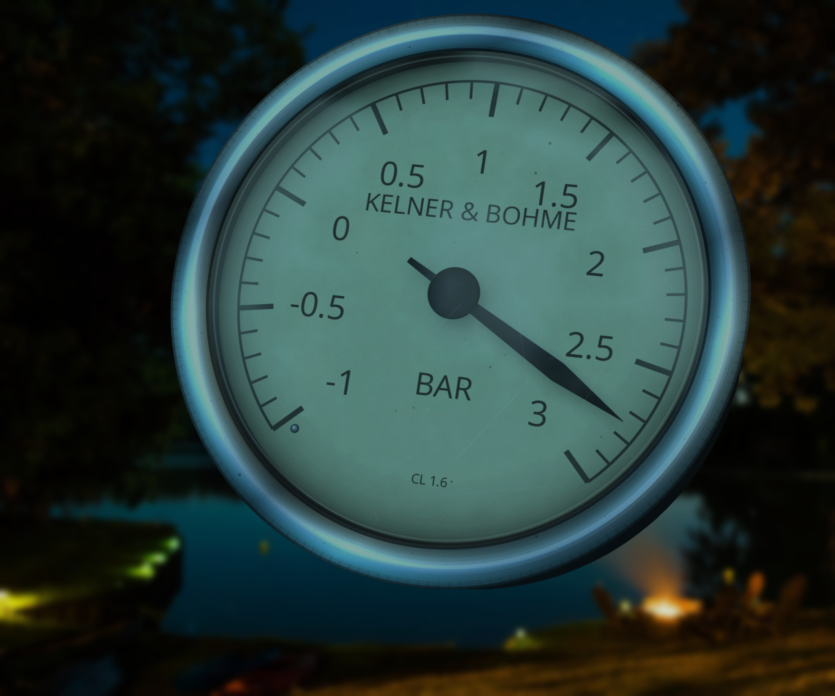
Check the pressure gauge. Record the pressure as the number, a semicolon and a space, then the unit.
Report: 2.75; bar
